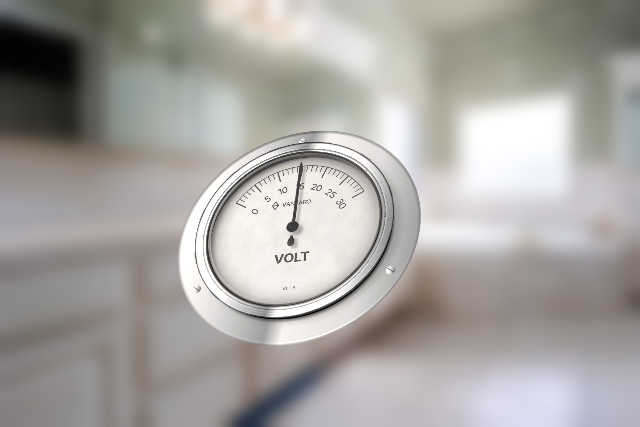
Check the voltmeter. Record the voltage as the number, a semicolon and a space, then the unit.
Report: 15; V
